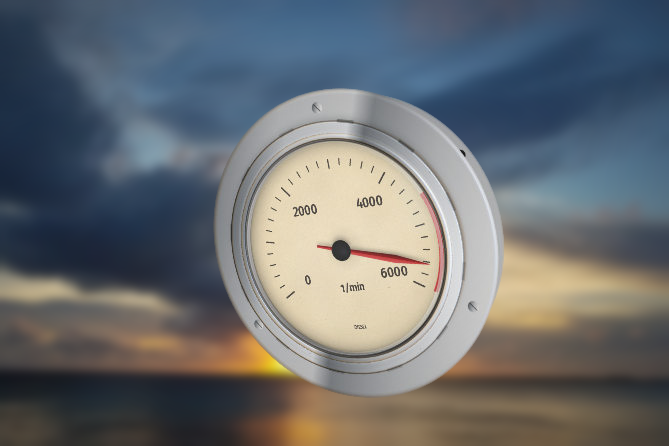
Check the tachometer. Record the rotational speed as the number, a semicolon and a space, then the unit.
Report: 5600; rpm
